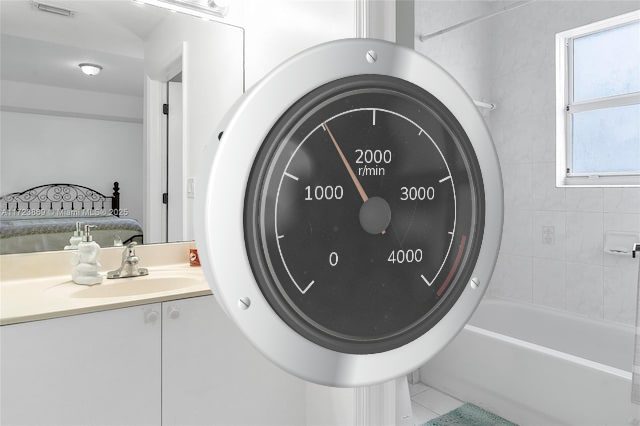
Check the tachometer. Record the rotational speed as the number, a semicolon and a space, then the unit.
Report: 1500; rpm
